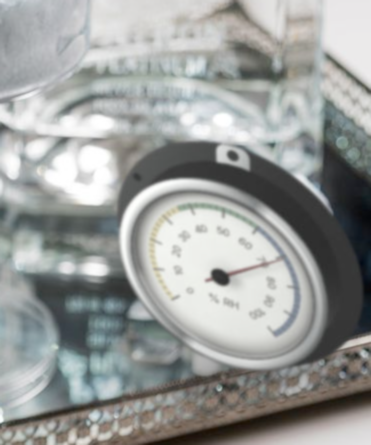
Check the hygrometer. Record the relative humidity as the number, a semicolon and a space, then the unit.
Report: 70; %
